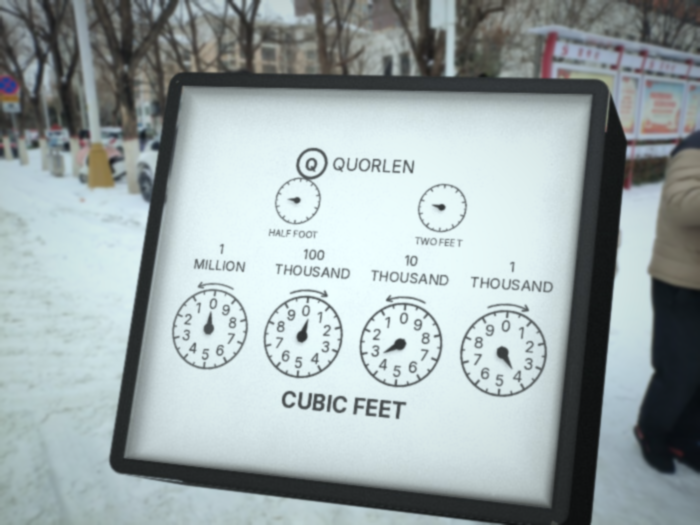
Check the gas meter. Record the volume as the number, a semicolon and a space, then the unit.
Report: 3400; ft³
